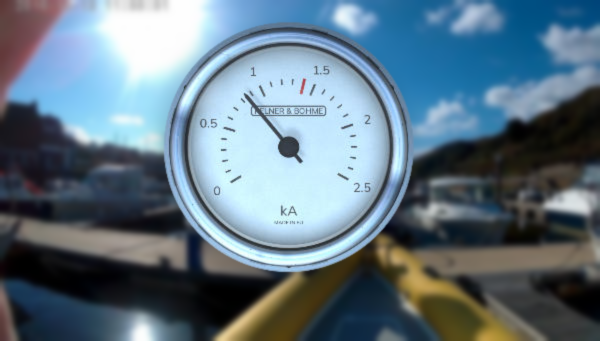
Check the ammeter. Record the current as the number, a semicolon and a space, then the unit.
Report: 0.85; kA
